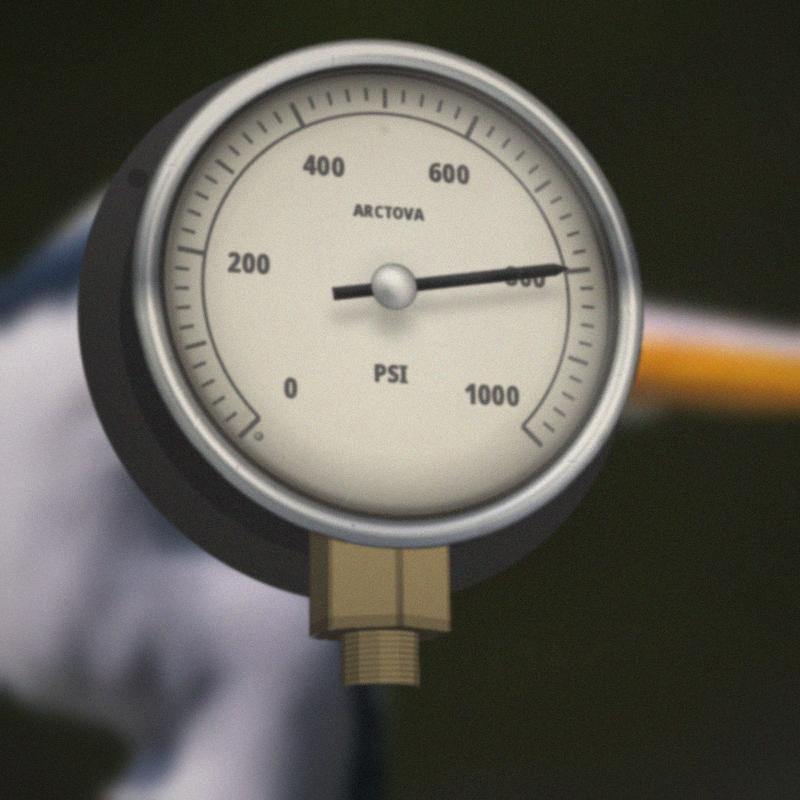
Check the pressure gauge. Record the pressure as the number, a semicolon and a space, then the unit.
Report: 800; psi
